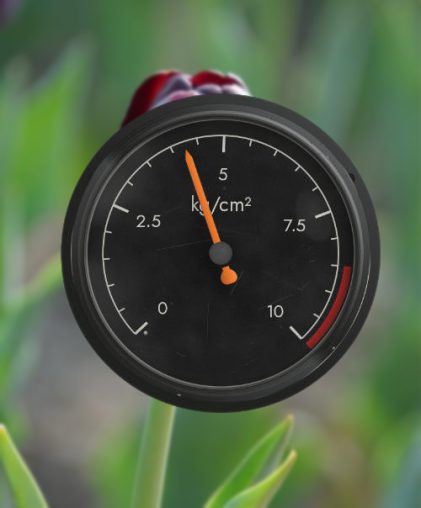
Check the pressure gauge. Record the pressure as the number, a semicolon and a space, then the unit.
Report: 4.25; kg/cm²
